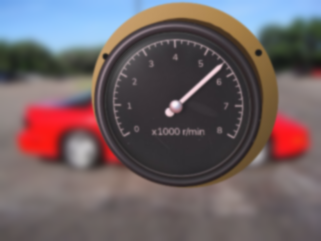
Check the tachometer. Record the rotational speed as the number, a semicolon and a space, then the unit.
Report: 5600; rpm
